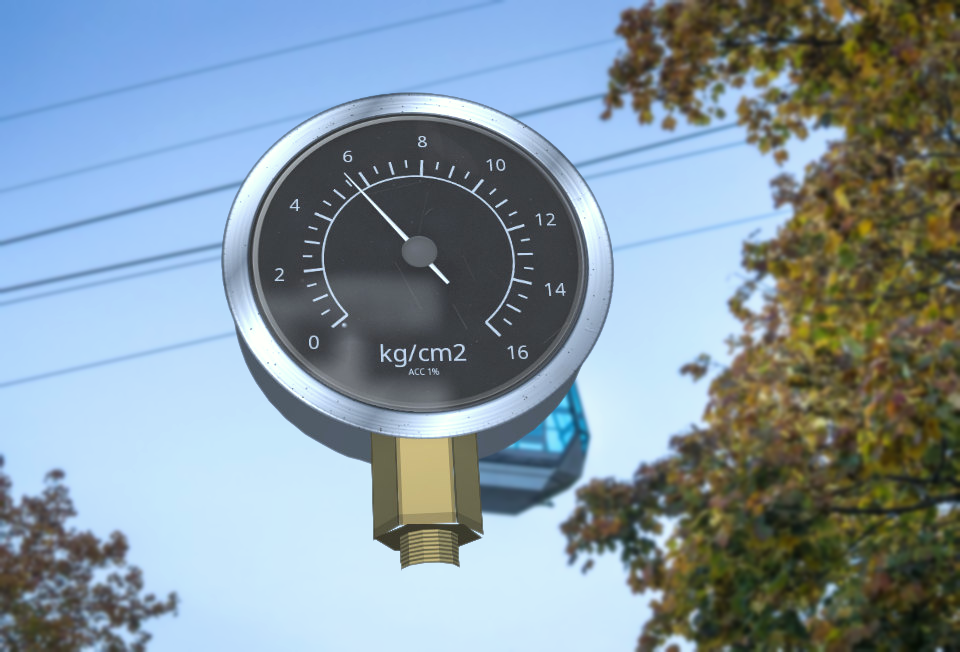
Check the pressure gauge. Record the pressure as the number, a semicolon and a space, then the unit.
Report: 5.5; kg/cm²
